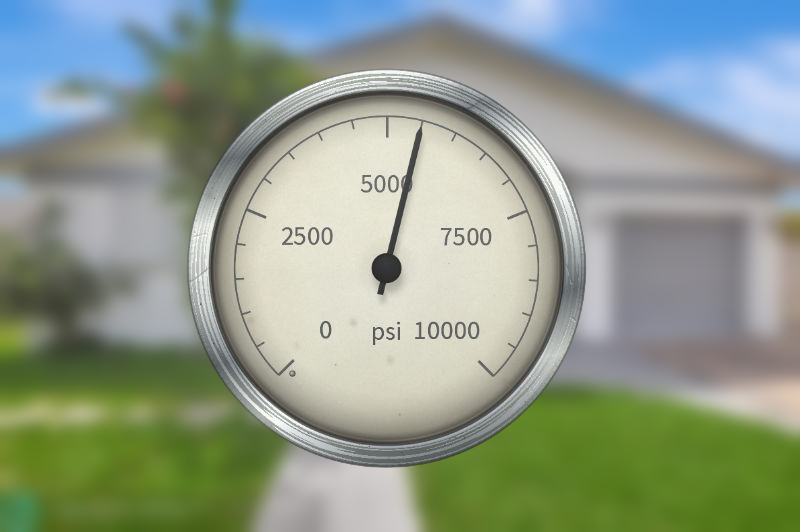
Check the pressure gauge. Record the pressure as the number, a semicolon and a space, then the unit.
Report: 5500; psi
